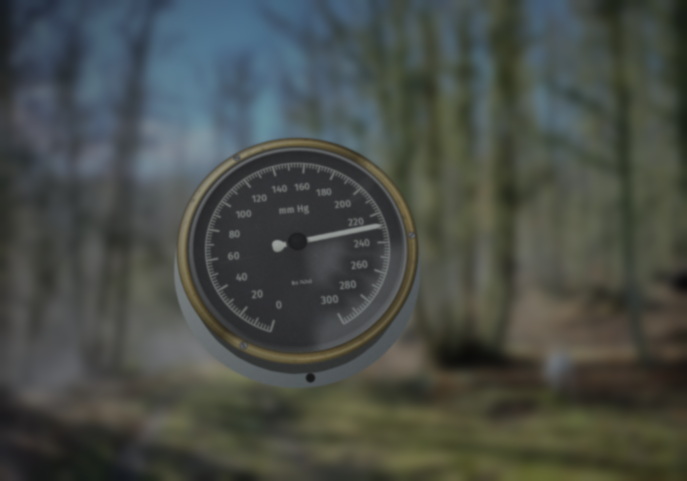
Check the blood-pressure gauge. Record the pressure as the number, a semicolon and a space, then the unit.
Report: 230; mmHg
